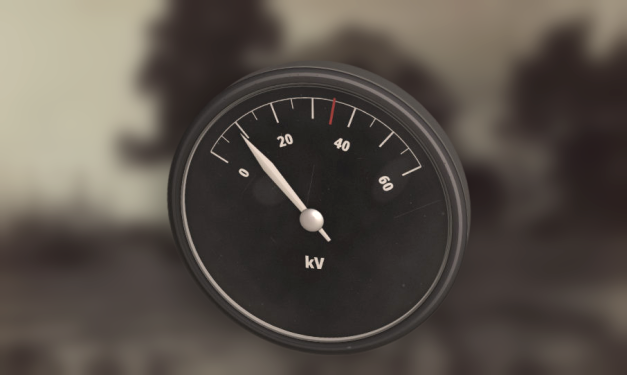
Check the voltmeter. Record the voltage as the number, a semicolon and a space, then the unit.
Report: 10; kV
